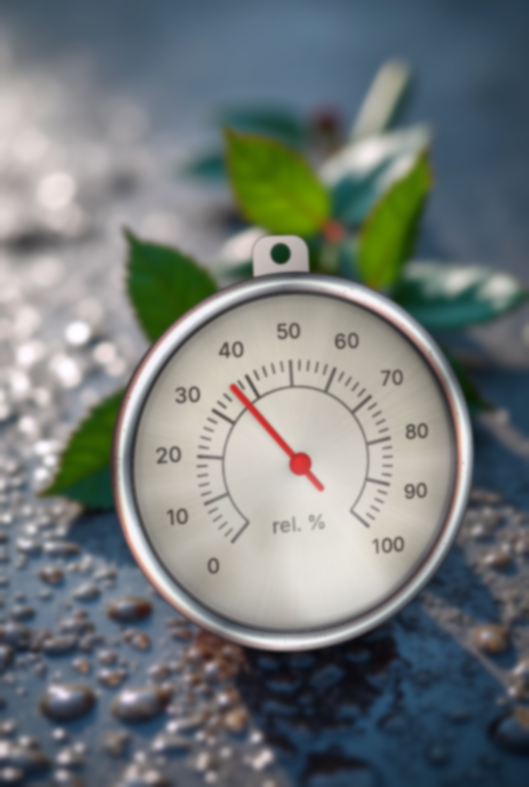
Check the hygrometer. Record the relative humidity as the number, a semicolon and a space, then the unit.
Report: 36; %
